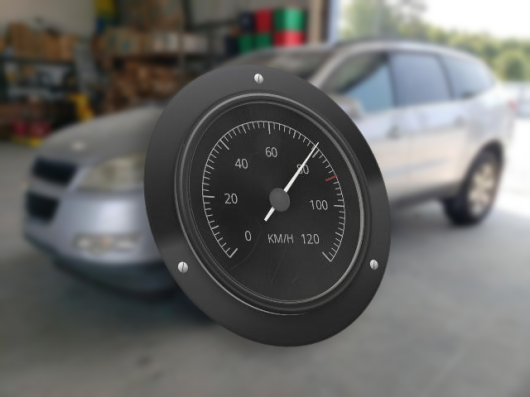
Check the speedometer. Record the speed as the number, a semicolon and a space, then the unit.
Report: 78; km/h
